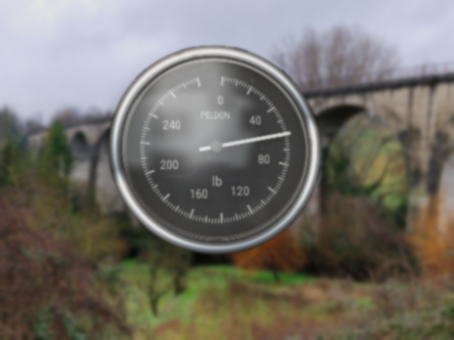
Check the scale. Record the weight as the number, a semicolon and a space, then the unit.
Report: 60; lb
